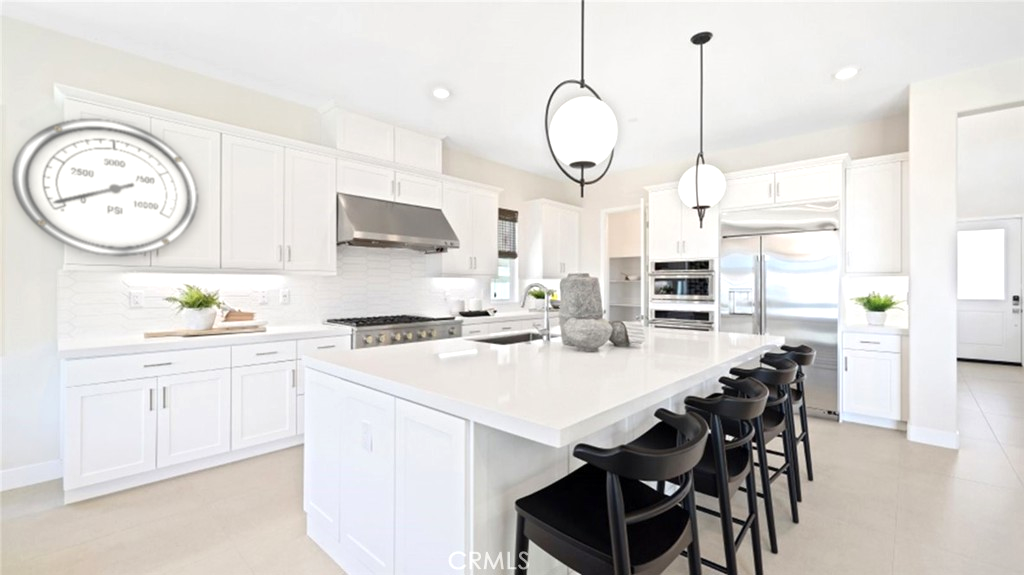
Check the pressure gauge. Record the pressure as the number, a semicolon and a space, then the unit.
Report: 250; psi
